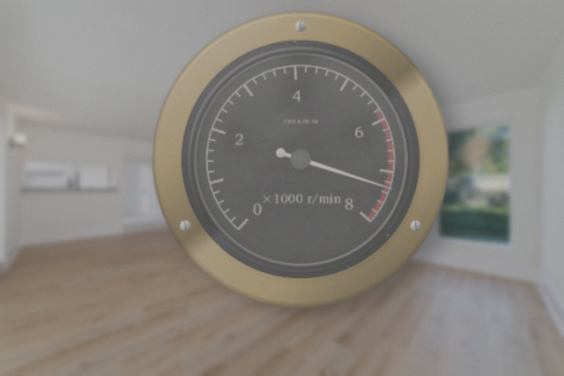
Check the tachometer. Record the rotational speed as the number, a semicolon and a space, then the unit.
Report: 7300; rpm
